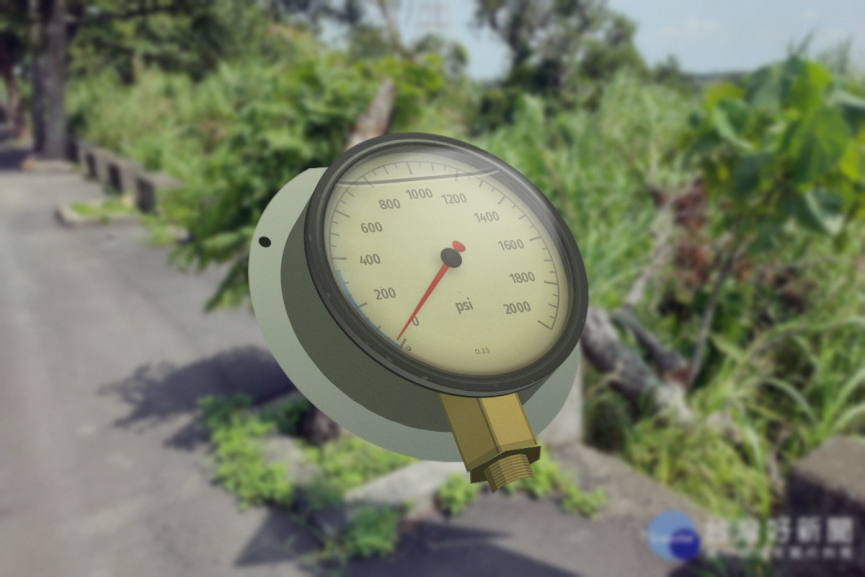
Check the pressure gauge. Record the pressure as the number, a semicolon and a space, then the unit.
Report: 25; psi
